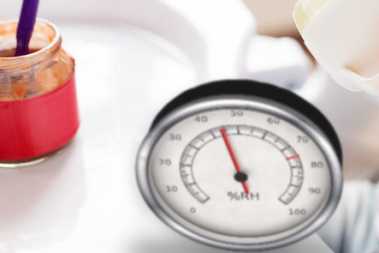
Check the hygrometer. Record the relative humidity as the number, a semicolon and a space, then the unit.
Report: 45; %
